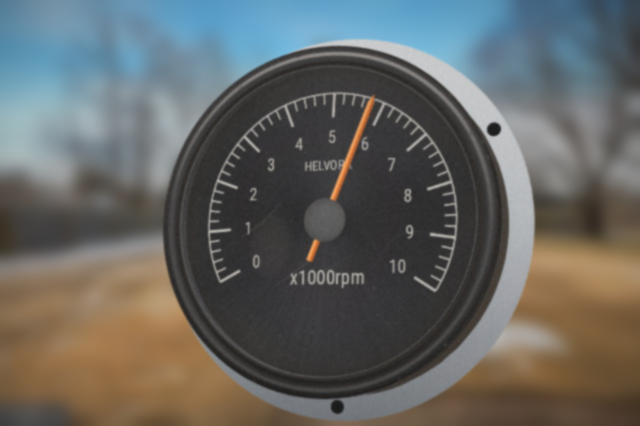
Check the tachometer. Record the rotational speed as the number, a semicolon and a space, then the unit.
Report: 5800; rpm
